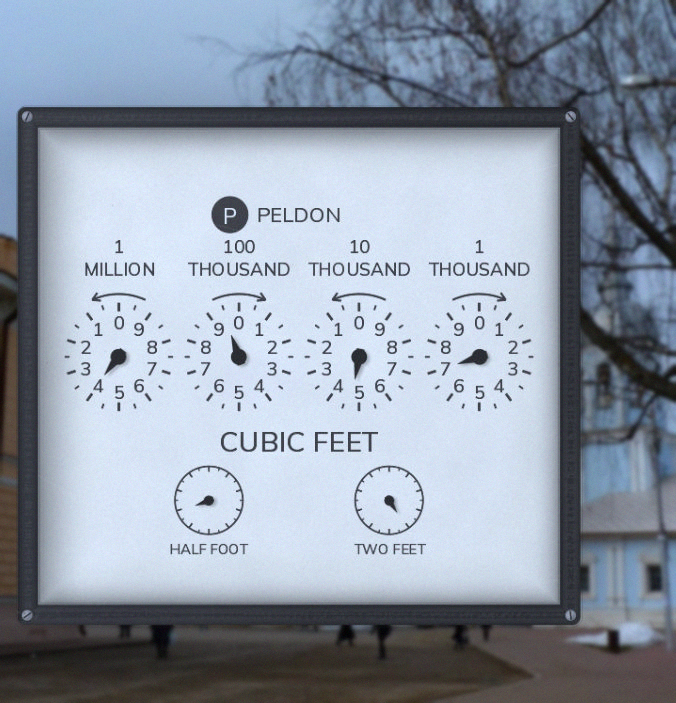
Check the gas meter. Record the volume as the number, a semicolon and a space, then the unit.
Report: 394700; ft³
